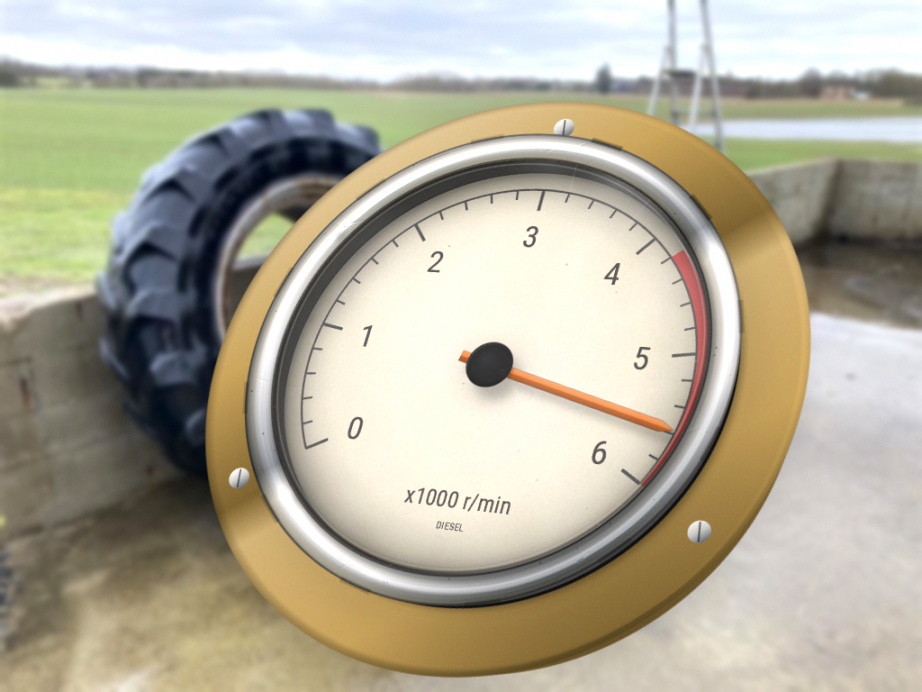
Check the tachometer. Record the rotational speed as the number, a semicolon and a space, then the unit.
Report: 5600; rpm
